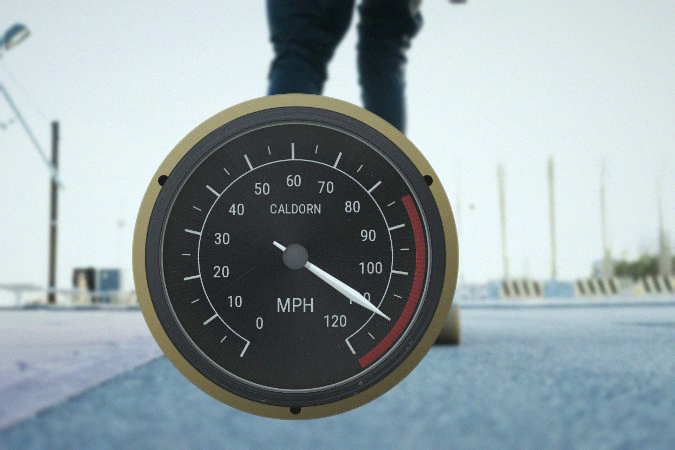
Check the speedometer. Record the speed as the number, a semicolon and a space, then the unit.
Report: 110; mph
